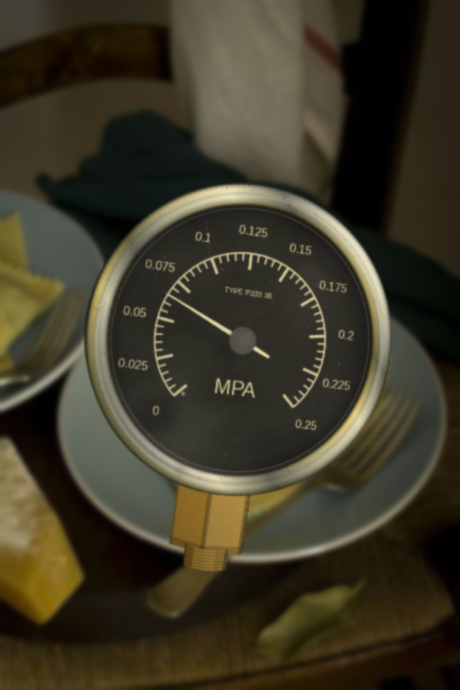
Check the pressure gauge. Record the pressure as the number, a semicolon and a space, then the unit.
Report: 0.065; MPa
